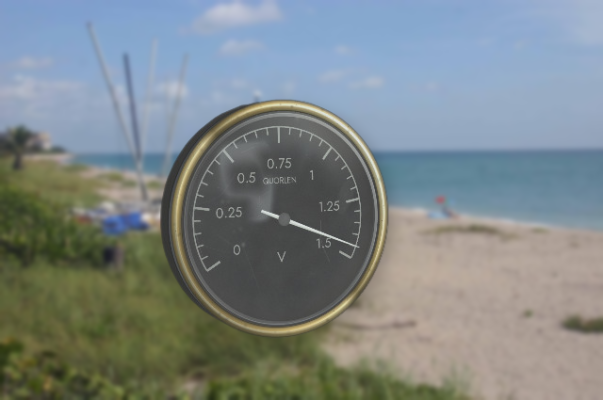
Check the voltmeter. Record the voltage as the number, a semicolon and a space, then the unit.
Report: 1.45; V
